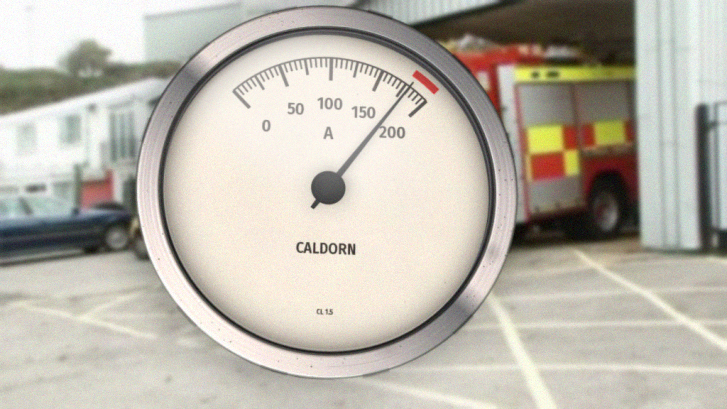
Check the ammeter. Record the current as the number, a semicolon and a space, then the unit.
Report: 180; A
